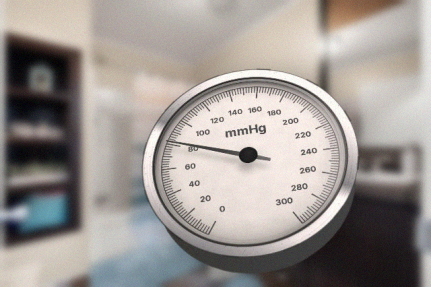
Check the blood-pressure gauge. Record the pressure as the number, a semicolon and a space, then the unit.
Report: 80; mmHg
